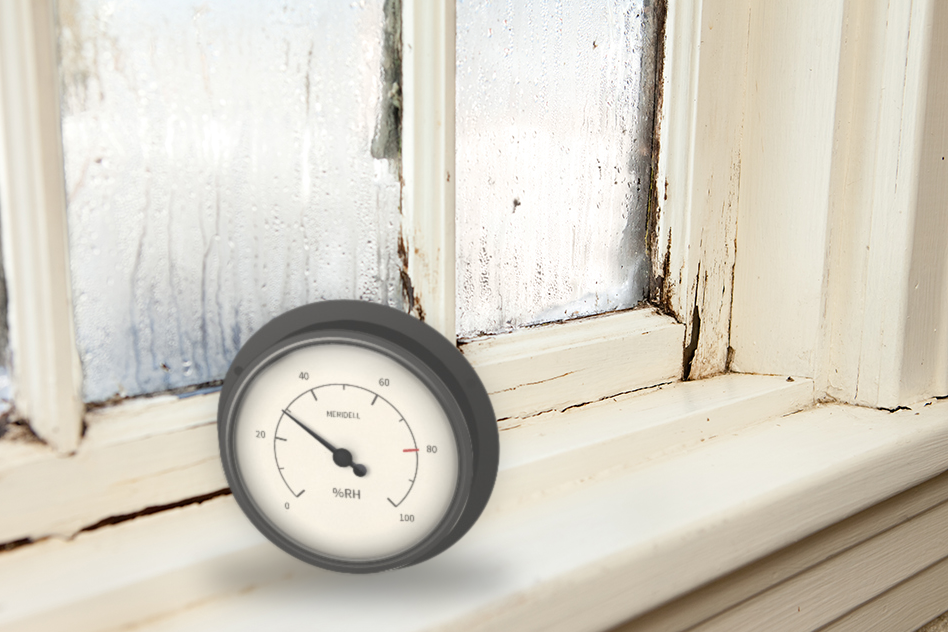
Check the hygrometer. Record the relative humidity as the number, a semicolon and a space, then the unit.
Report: 30; %
